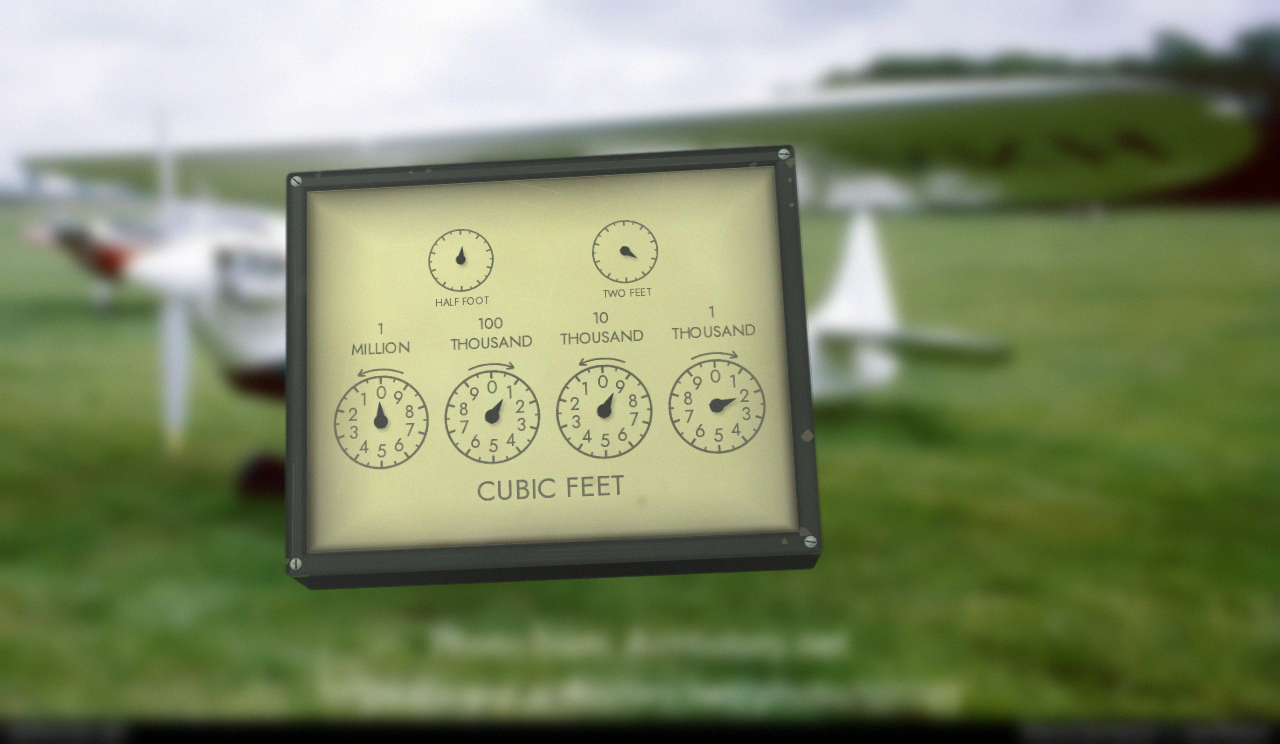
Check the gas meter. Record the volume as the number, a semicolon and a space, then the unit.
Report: 9200; ft³
